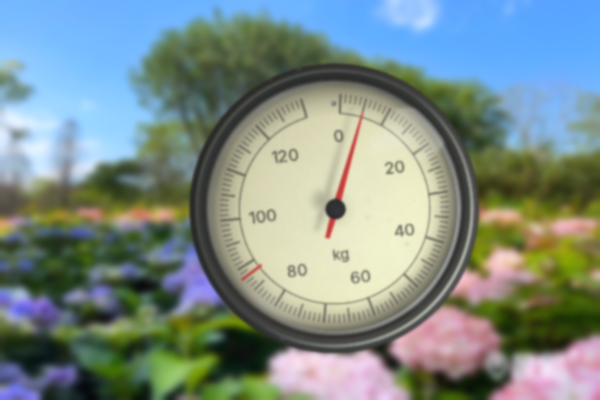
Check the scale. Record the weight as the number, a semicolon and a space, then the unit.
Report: 5; kg
